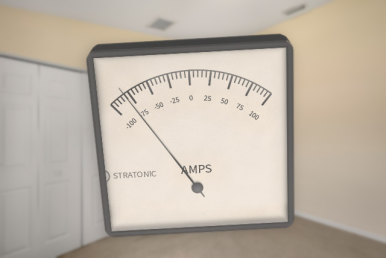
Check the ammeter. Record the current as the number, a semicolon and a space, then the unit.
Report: -80; A
